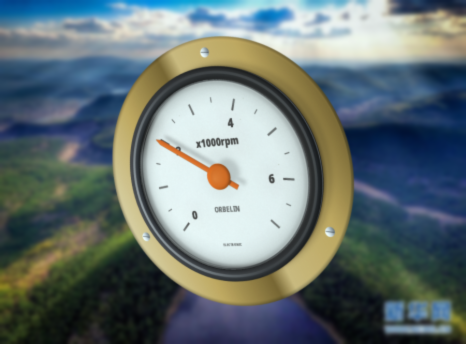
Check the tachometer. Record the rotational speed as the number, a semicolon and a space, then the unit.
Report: 2000; rpm
